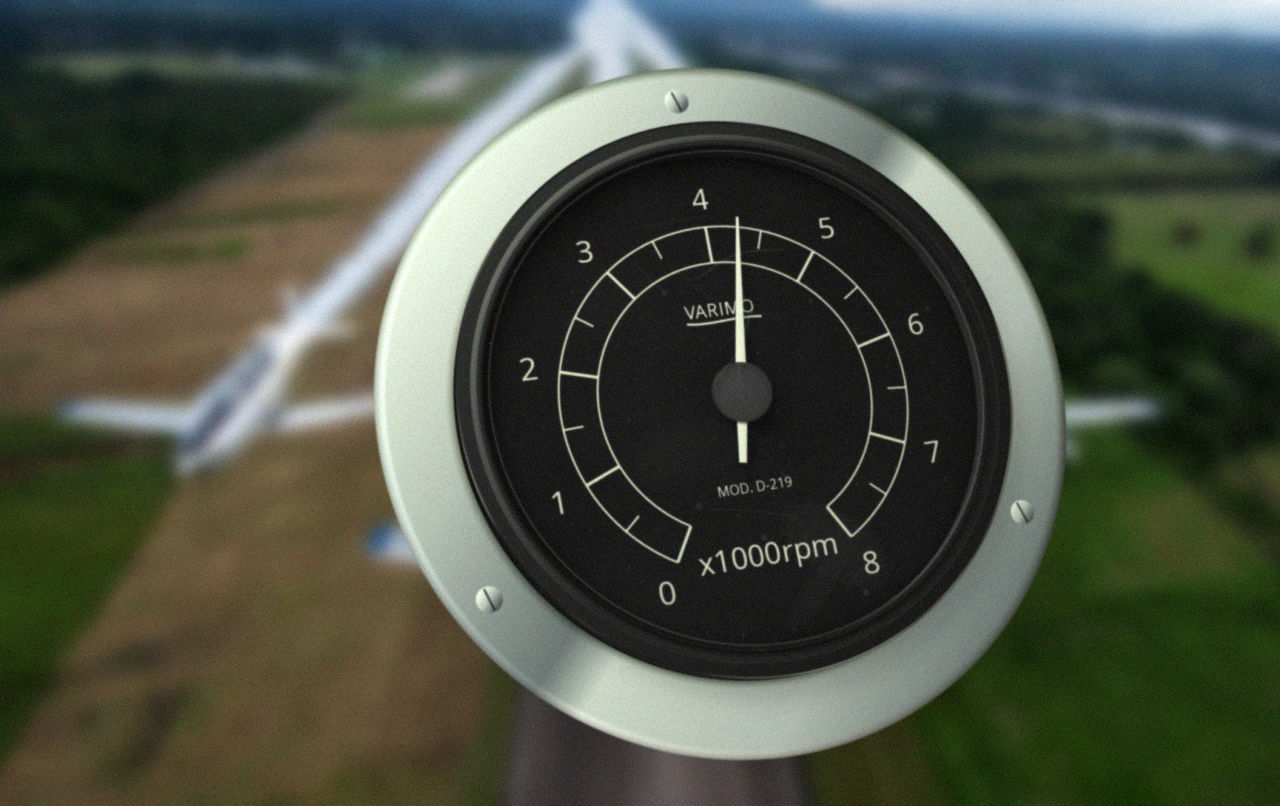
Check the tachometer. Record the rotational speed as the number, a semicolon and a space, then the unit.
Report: 4250; rpm
